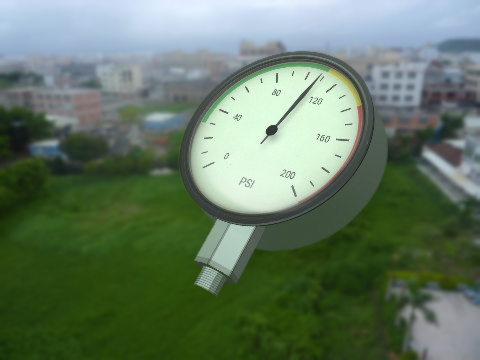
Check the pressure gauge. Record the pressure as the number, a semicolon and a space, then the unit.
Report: 110; psi
